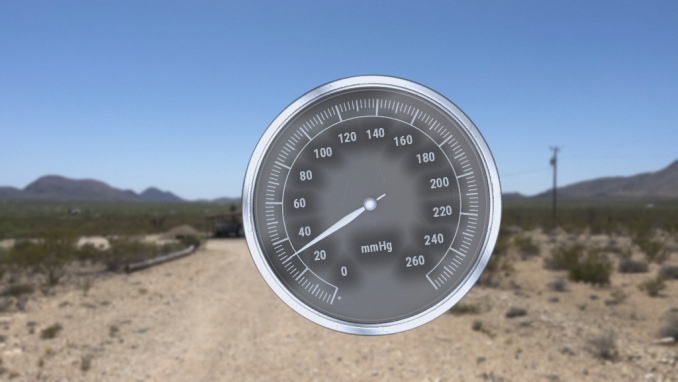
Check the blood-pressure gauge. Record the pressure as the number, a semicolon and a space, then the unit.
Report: 30; mmHg
